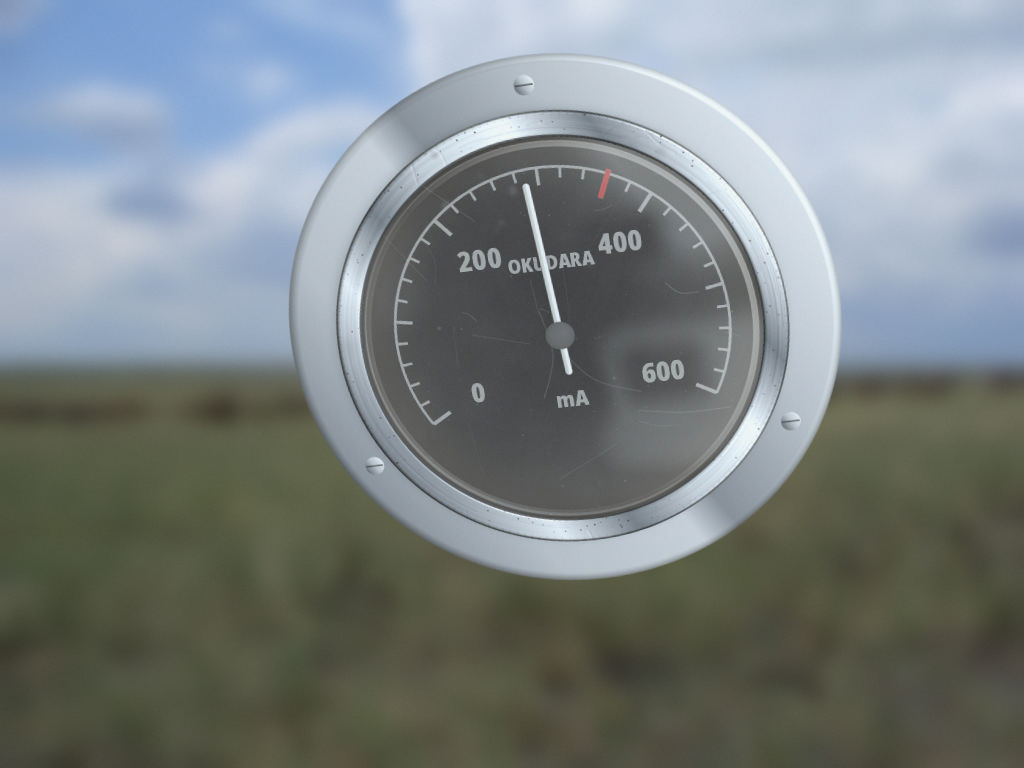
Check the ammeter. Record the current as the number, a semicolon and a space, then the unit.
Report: 290; mA
